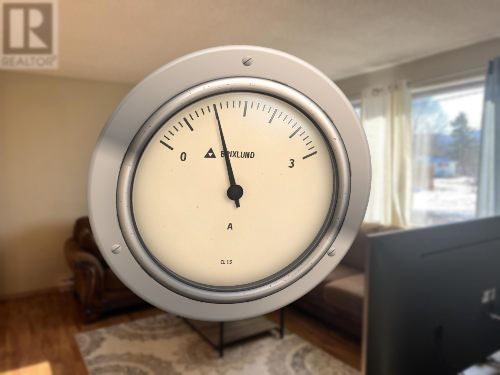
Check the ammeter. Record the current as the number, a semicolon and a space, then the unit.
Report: 1; A
